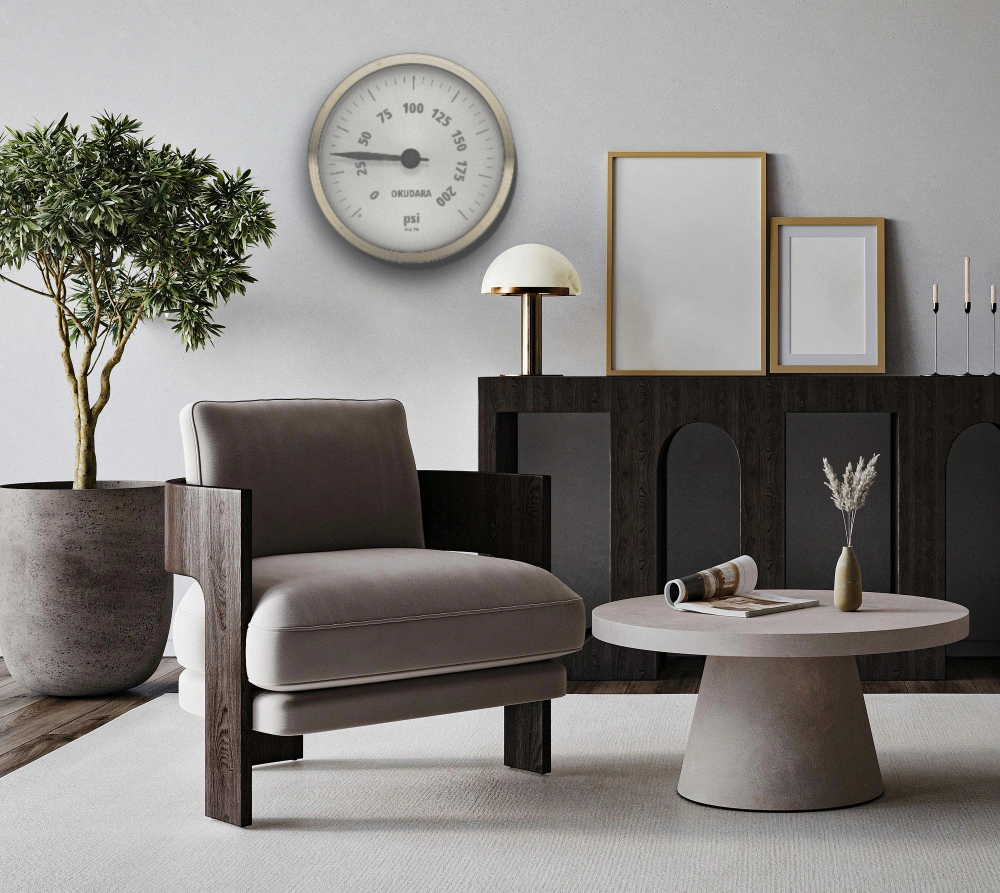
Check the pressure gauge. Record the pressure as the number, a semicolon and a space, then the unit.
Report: 35; psi
